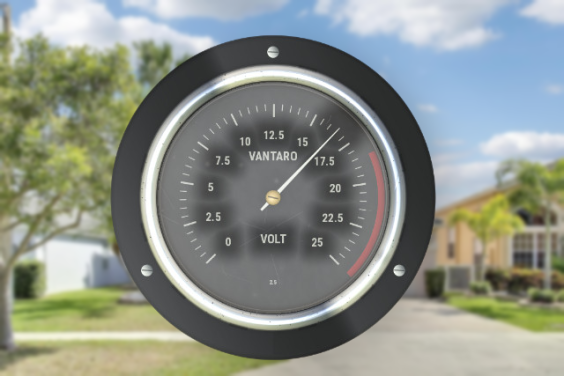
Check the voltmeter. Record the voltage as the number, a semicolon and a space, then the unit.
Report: 16.5; V
